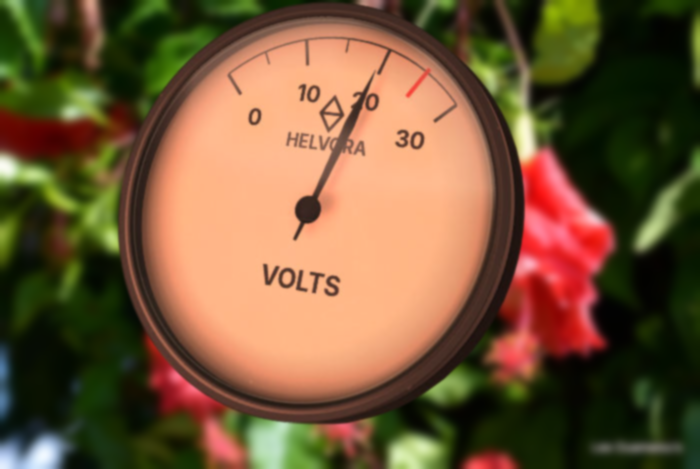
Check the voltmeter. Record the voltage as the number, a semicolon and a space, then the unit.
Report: 20; V
